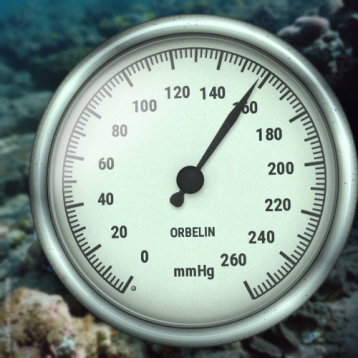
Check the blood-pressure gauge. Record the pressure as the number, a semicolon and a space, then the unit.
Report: 158; mmHg
